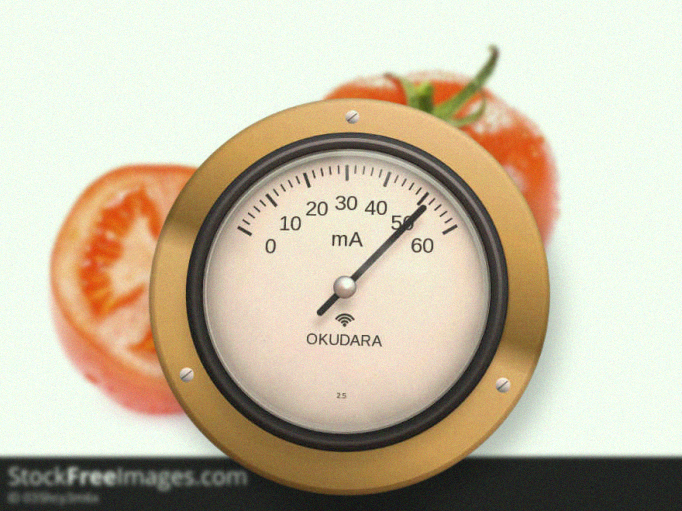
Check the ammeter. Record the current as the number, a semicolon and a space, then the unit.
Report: 52; mA
